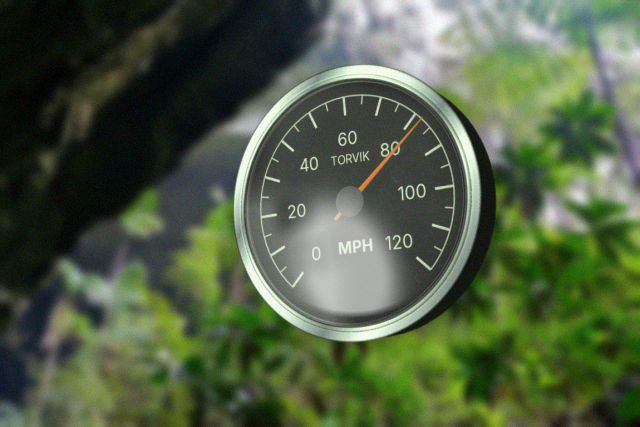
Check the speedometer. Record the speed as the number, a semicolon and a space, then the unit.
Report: 82.5; mph
